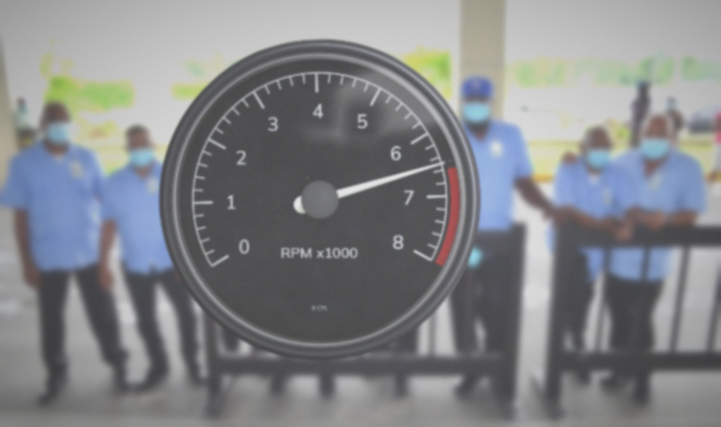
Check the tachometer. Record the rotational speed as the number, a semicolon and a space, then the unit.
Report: 6500; rpm
